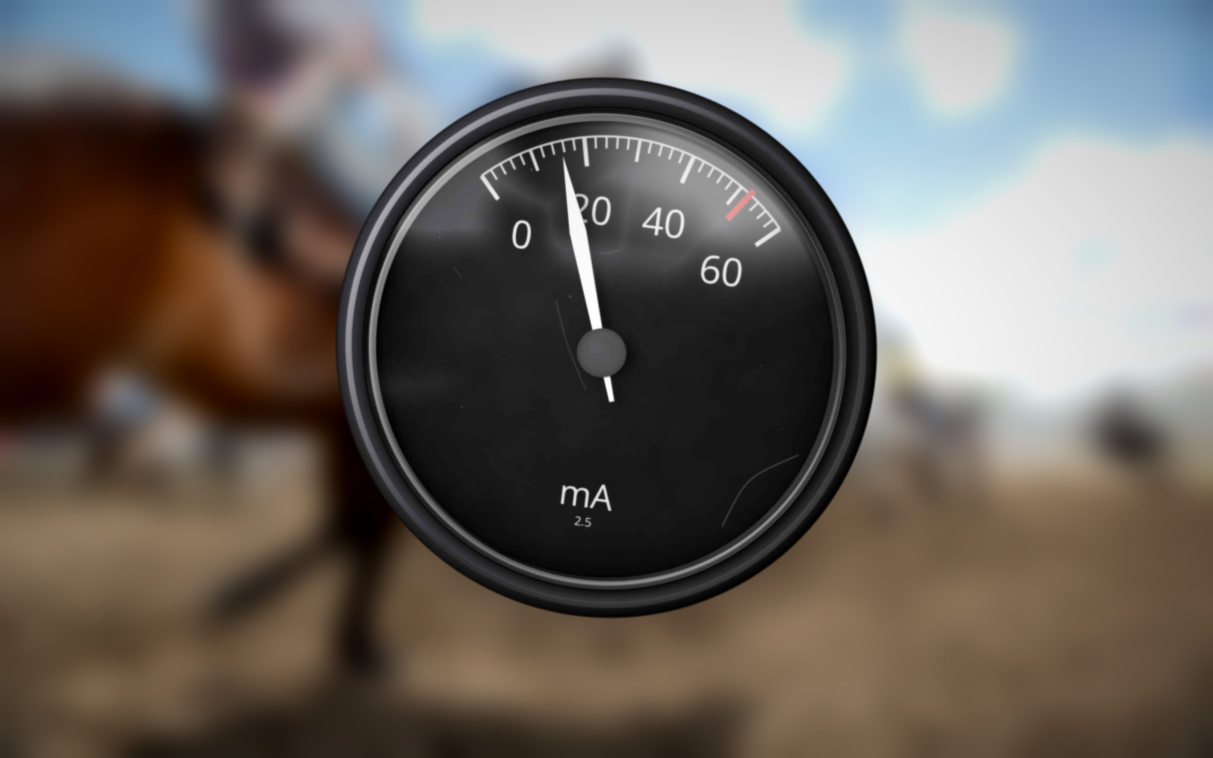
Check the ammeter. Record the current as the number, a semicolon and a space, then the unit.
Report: 16; mA
